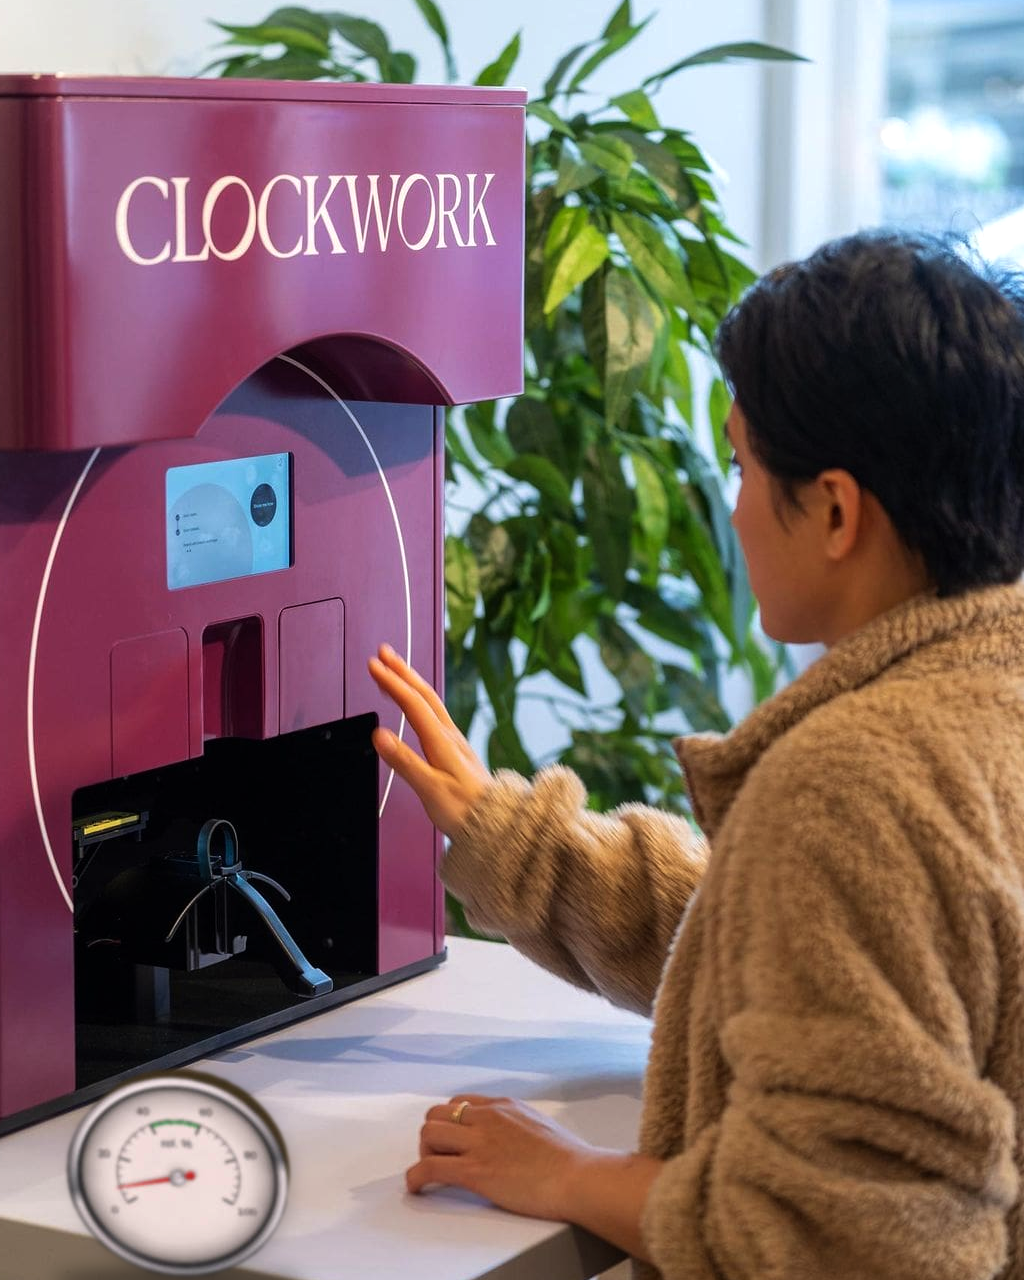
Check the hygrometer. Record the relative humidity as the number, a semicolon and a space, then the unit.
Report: 8; %
